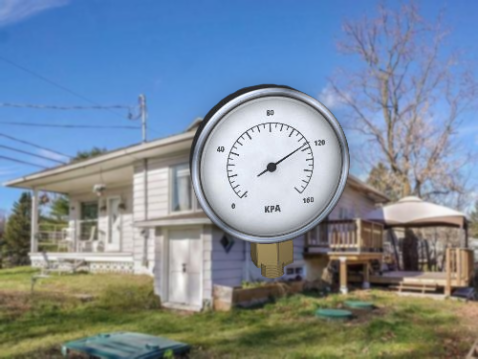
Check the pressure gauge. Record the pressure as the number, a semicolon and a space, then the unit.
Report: 115; kPa
